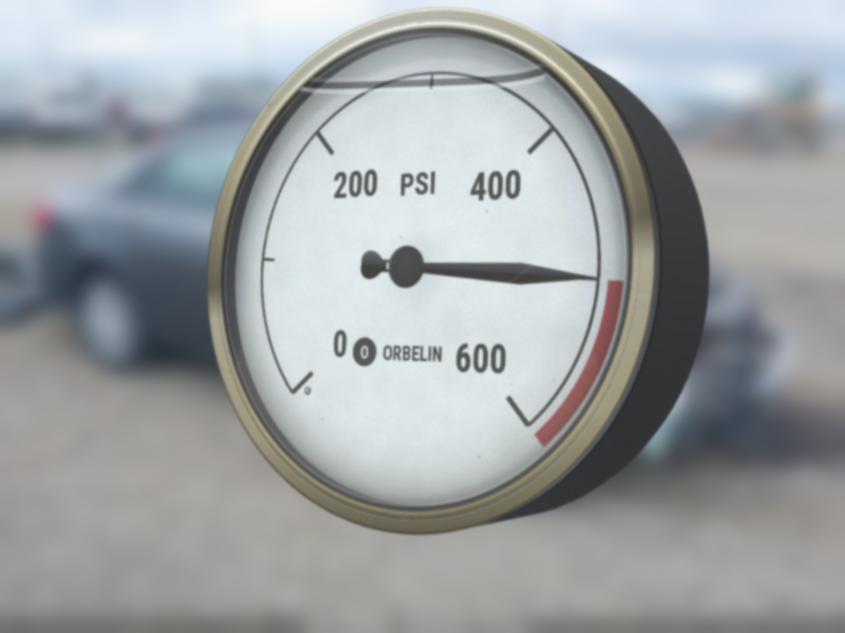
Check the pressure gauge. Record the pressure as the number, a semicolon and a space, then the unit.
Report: 500; psi
